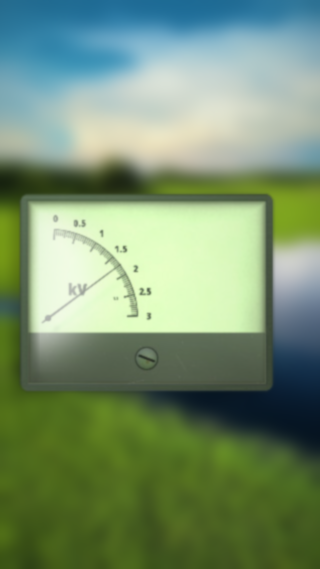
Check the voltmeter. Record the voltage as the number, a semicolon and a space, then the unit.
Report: 1.75; kV
